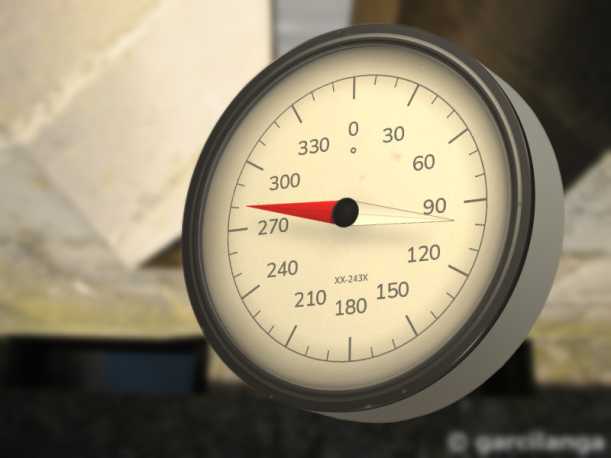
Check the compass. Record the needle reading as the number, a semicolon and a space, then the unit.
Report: 280; °
